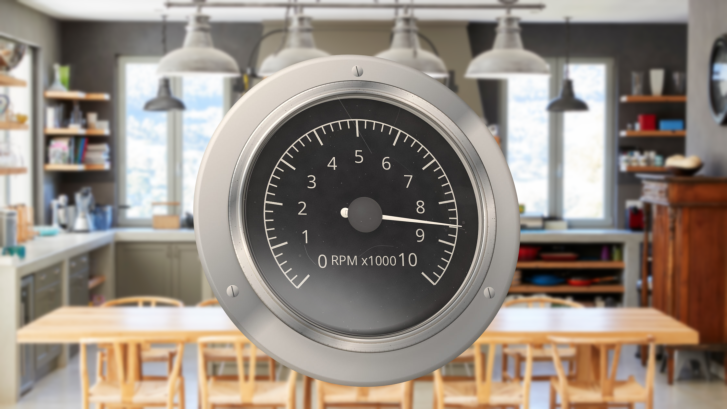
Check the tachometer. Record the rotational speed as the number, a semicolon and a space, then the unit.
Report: 8600; rpm
